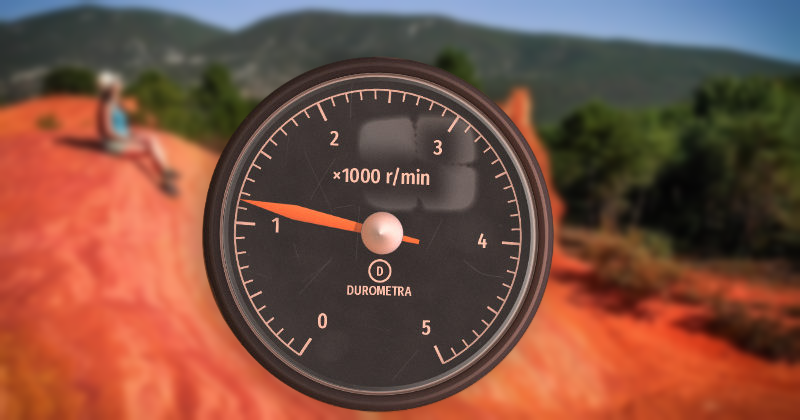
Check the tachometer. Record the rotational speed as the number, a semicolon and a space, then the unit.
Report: 1150; rpm
